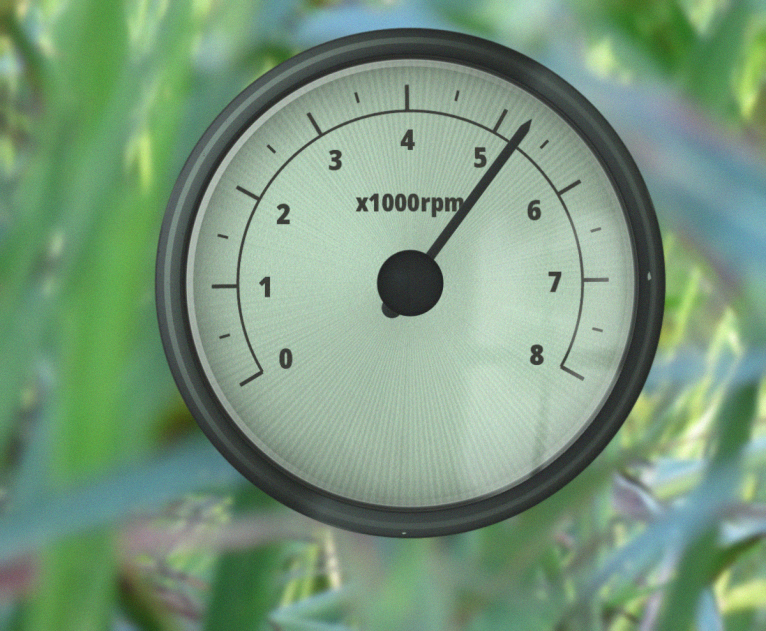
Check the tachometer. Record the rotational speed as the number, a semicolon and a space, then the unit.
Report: 5250; rpm
